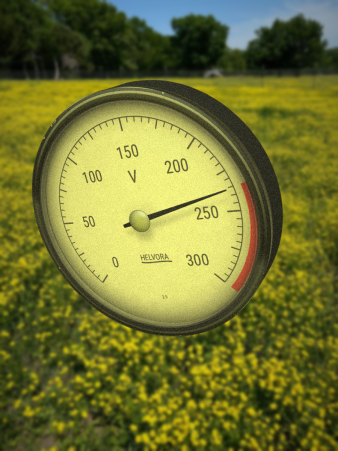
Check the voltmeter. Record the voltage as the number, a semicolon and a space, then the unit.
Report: 235; V
